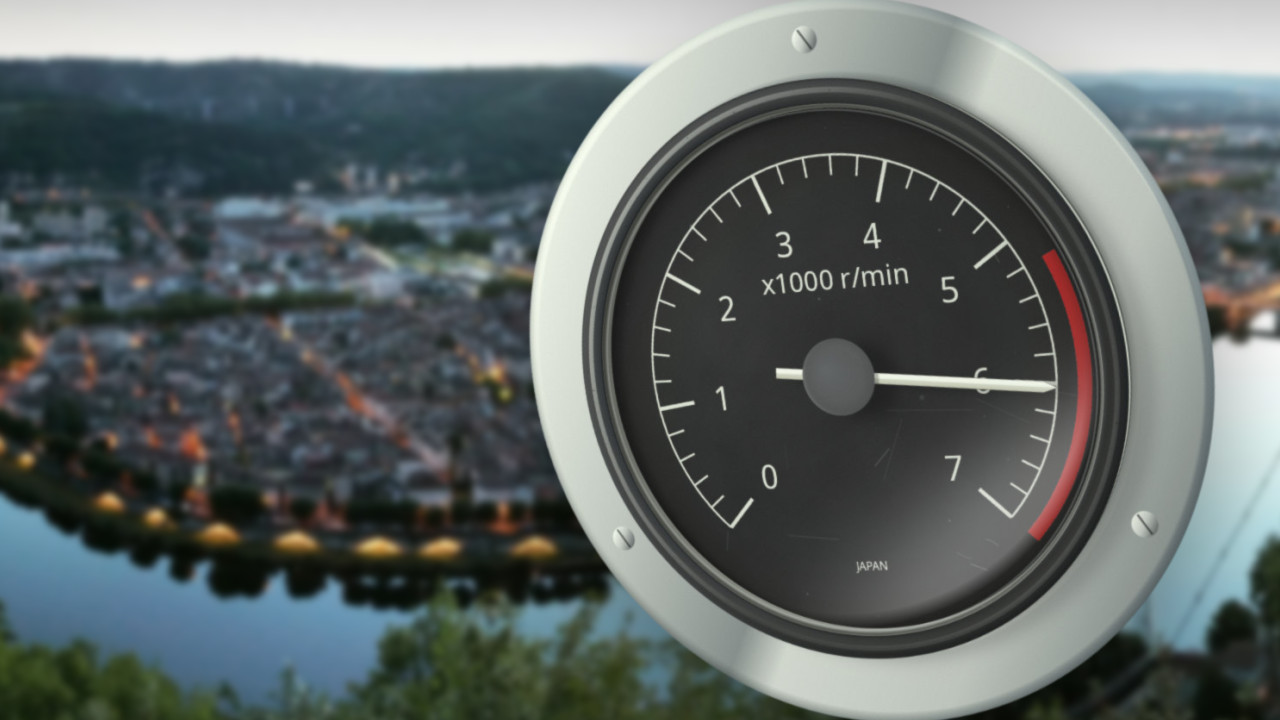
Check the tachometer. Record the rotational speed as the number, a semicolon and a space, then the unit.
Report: 6000; rpm
